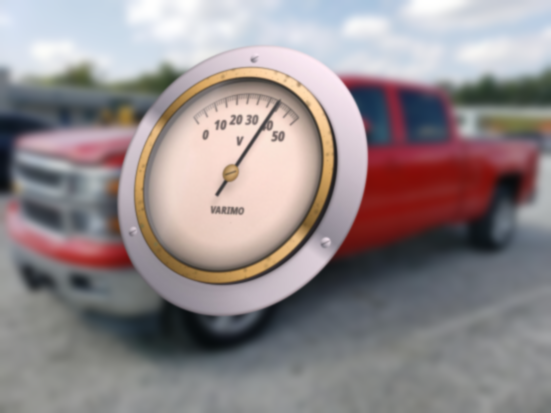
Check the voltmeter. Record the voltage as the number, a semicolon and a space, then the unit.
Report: 40; V
